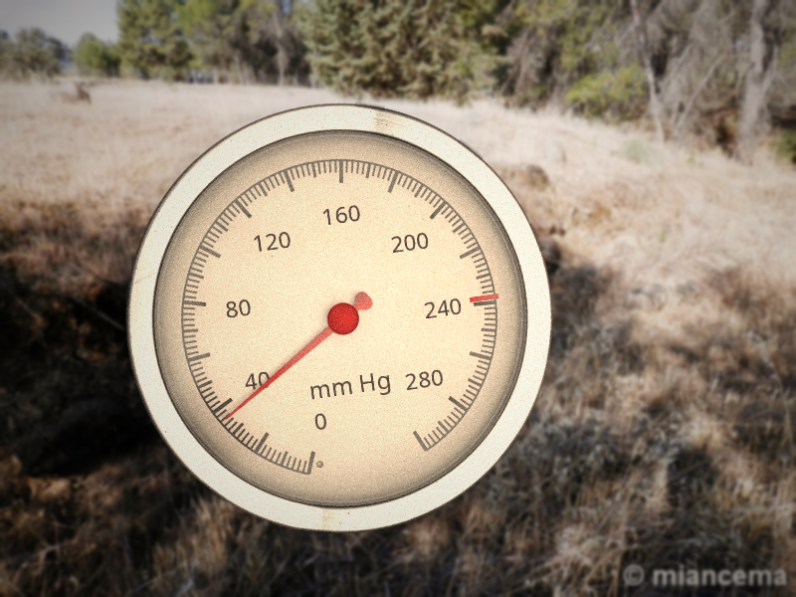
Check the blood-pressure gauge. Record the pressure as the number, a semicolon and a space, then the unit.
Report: 36; mmHg
